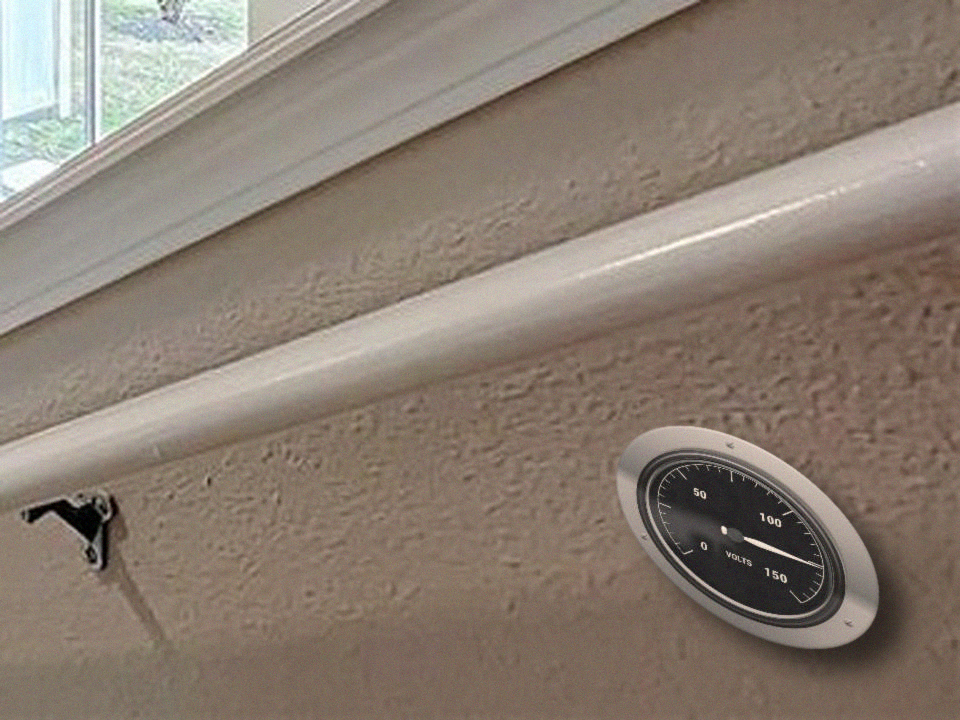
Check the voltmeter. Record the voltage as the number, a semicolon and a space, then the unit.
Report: 125; V
